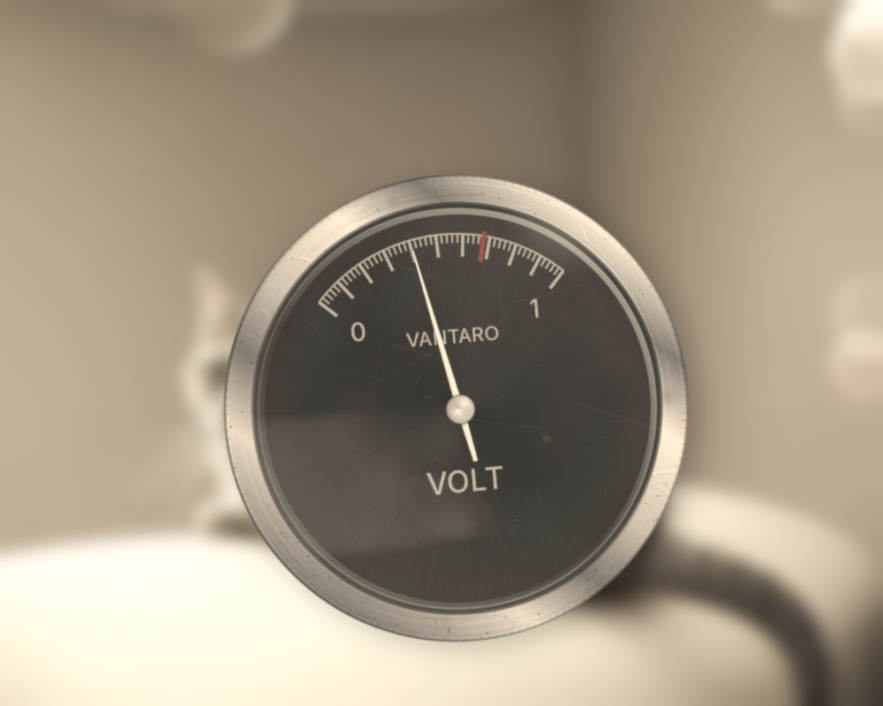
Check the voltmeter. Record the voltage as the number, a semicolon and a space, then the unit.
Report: 0.4; V
